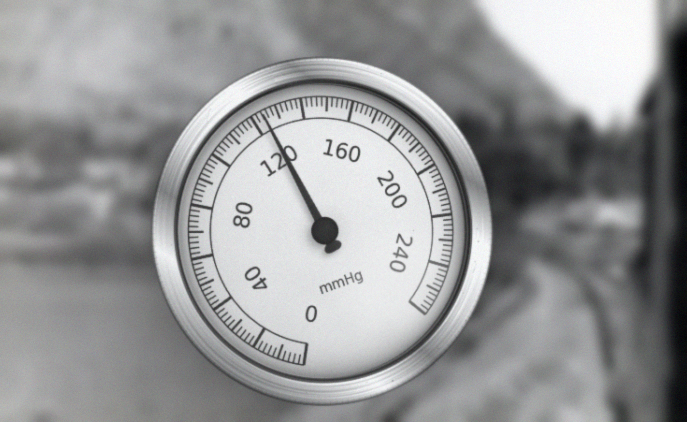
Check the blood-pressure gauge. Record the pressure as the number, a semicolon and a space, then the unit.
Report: 124; mmHg
